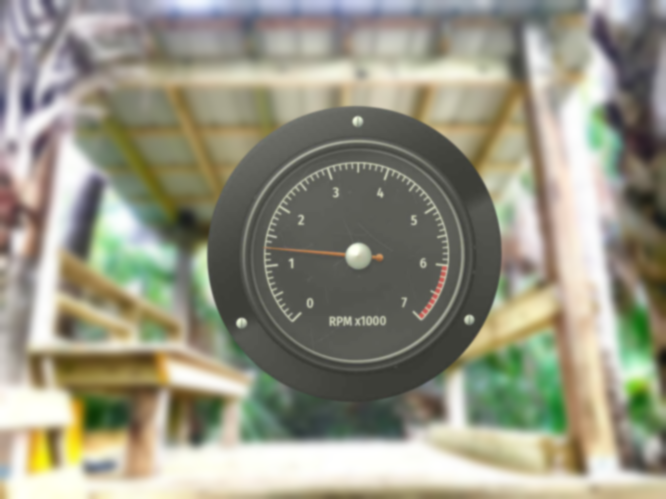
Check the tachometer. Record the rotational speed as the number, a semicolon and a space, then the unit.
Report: 1300; rpm
